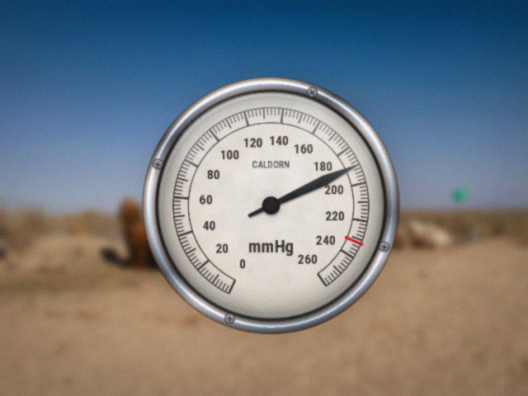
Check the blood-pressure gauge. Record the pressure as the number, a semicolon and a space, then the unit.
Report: 190; mmHg
